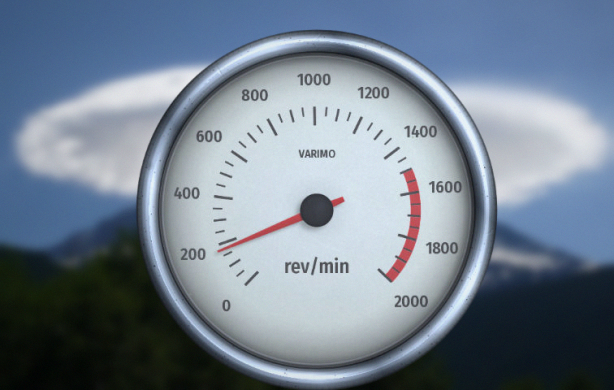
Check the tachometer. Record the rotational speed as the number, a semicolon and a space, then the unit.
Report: 175; rpm
